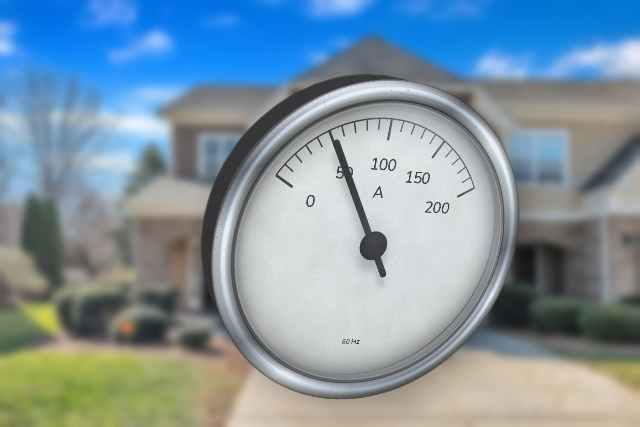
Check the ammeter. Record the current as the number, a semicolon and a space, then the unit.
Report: 50; A
